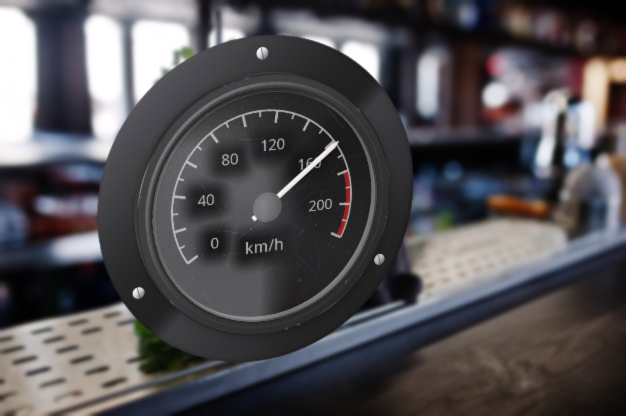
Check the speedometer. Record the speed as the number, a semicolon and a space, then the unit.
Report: 160; km/h
